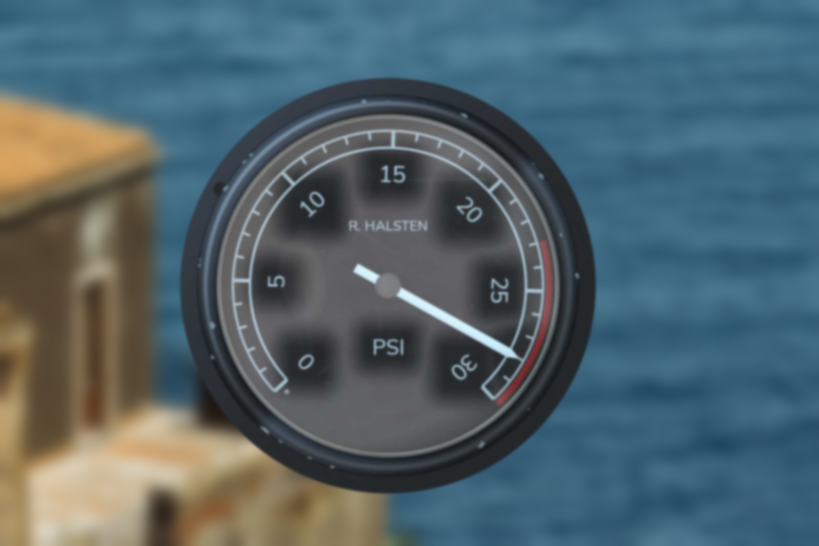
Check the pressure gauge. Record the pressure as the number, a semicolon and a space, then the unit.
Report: 28; psi
